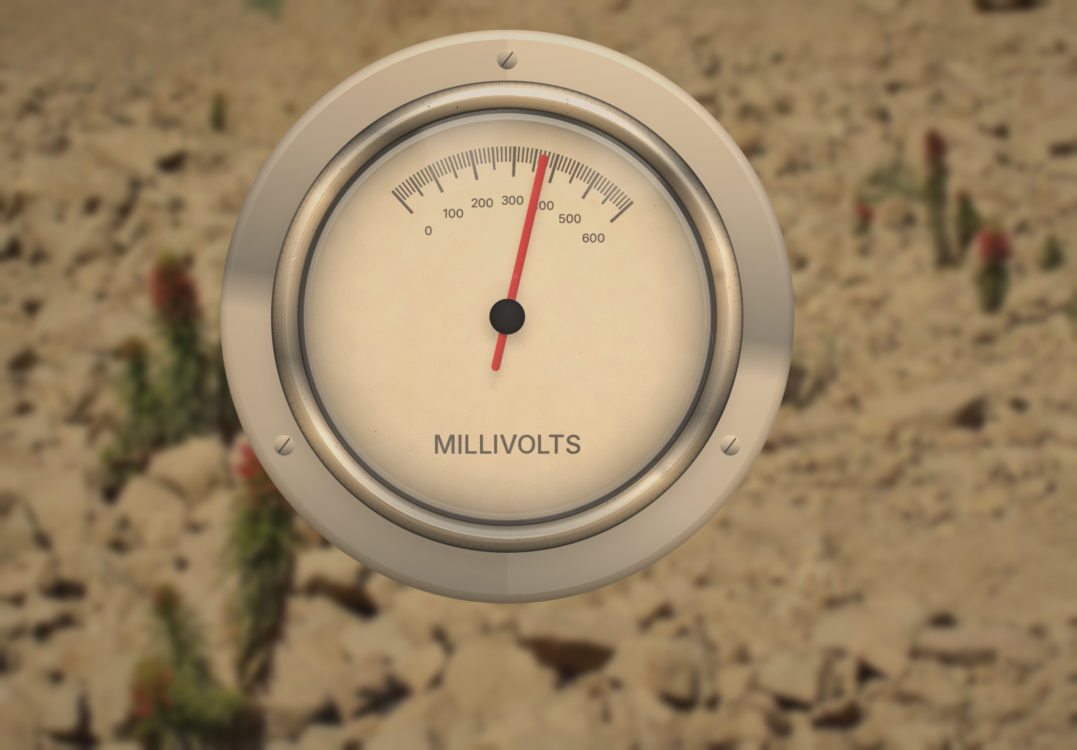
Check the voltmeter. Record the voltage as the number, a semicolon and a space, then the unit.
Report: 370; mV
